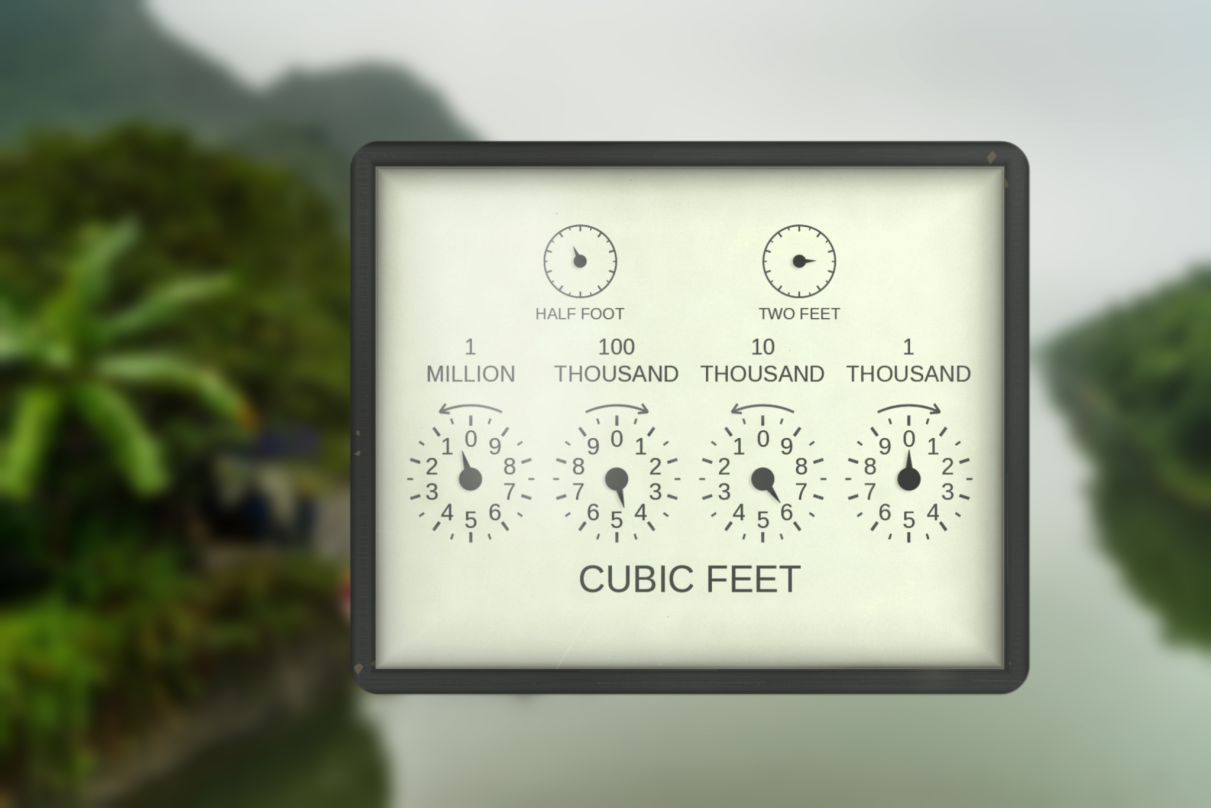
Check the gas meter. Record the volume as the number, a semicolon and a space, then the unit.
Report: 46000; ft³
